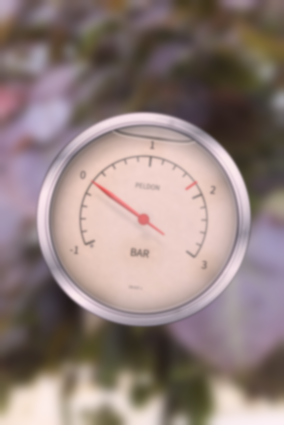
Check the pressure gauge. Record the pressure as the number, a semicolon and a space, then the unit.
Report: 0; bar
